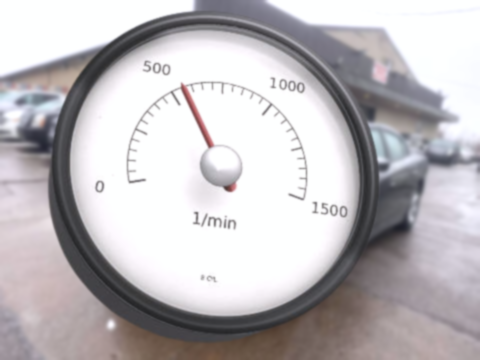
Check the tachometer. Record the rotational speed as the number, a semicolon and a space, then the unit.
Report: 550; rpm
